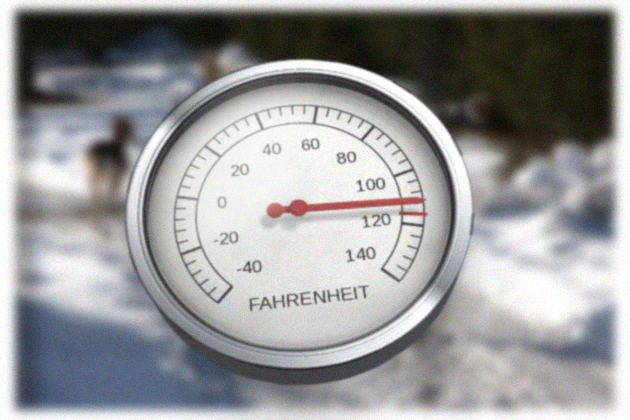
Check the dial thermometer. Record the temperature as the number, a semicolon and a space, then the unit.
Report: 112; °F
